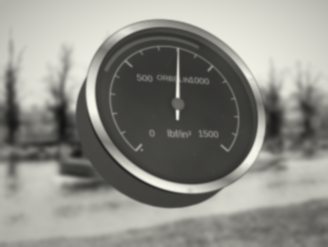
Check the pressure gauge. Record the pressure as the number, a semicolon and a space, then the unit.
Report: 800; psi
